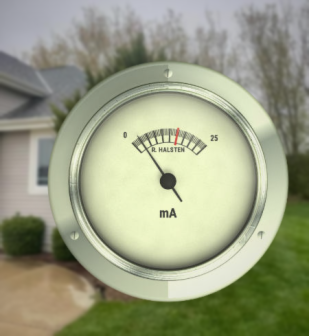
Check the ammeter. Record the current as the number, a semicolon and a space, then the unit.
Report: 2.5; mA
